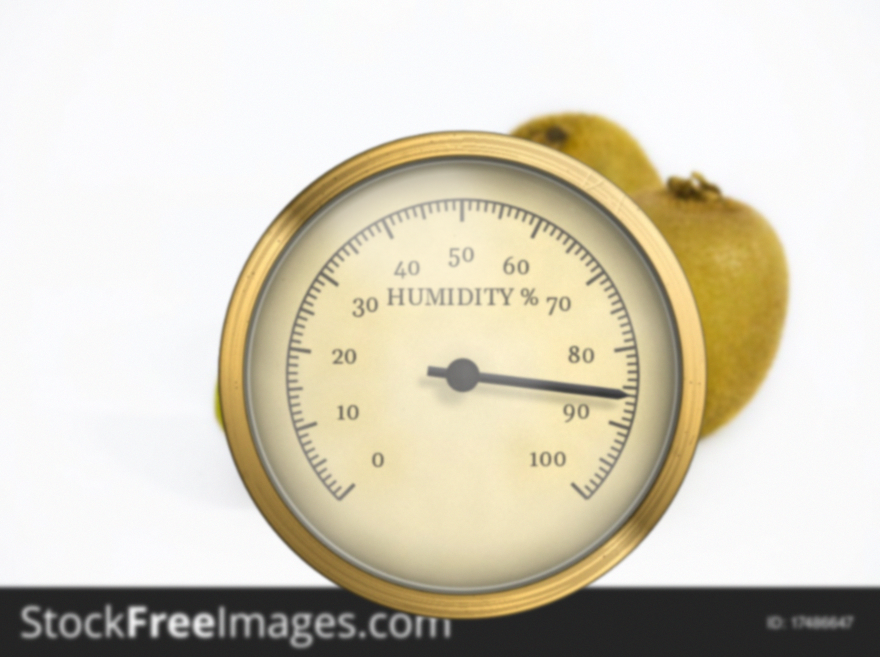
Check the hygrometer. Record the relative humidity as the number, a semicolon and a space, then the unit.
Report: 86; %
